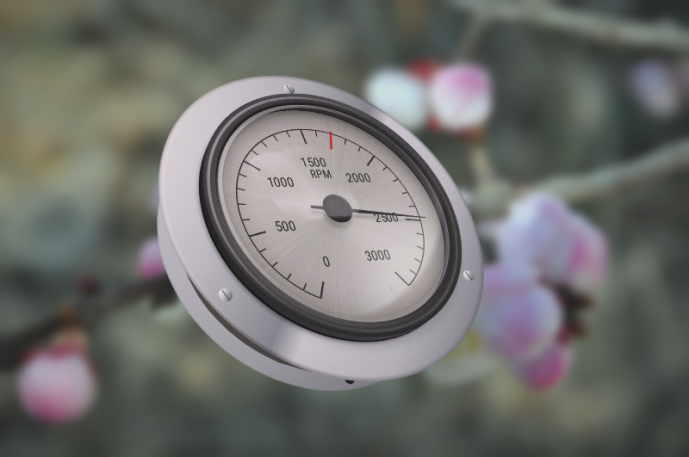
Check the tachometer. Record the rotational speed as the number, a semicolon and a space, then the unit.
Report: 2500; rpm
